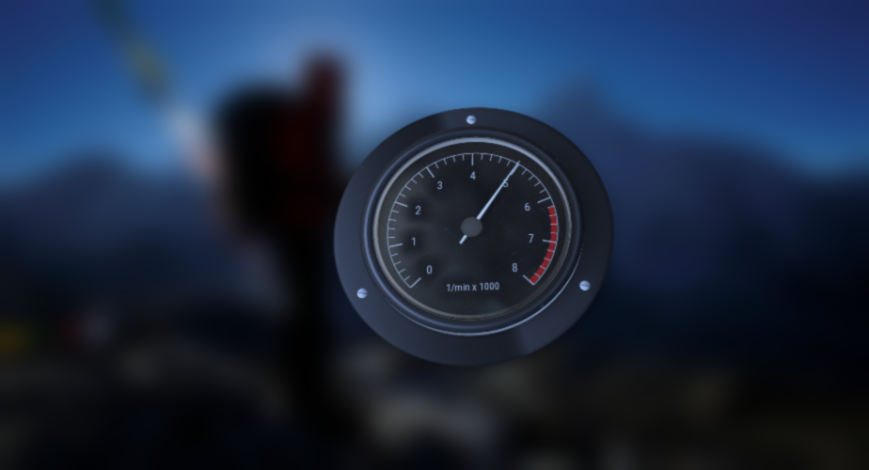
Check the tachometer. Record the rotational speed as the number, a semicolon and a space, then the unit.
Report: 5000; rpm
